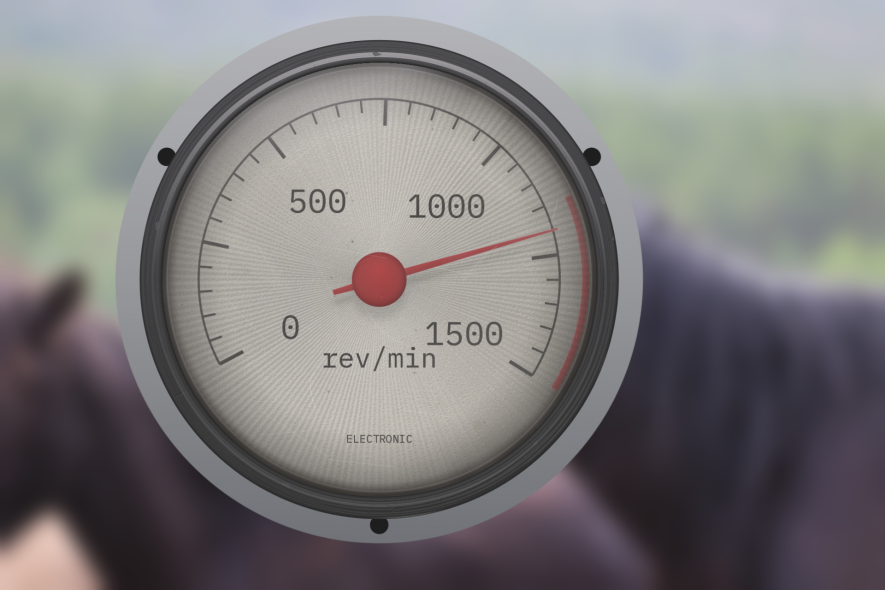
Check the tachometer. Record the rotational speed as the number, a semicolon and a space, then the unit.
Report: 1200; rpm
